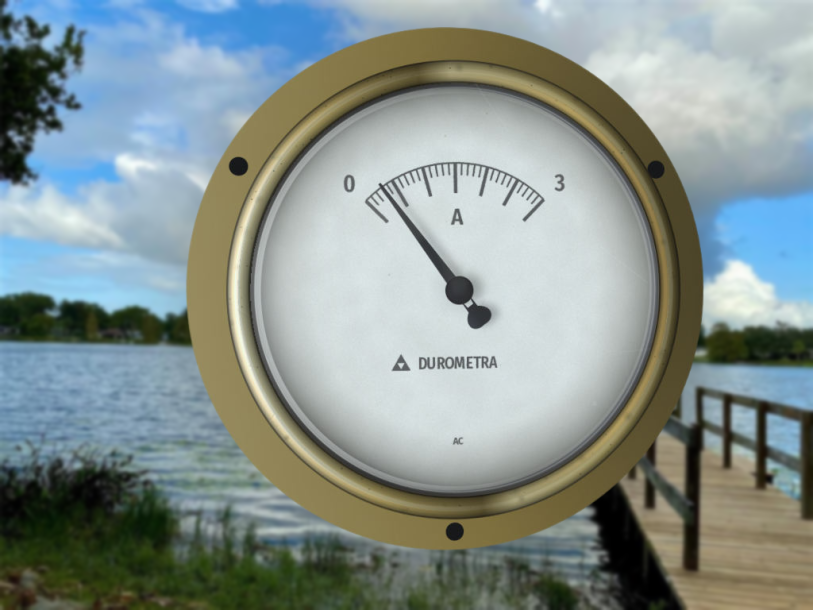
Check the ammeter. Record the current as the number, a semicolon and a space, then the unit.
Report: 0.3; A
